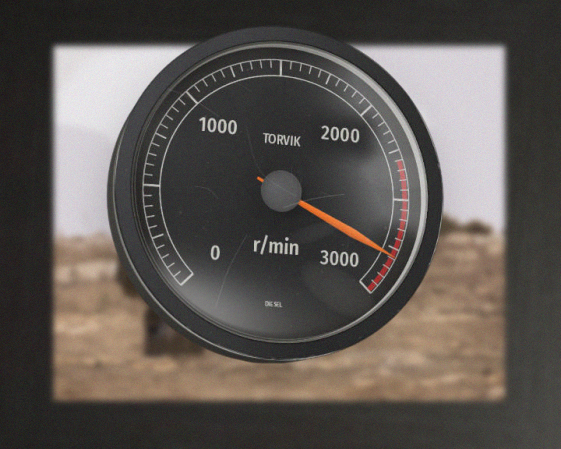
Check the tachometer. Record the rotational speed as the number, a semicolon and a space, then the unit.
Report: 2800; rpm
